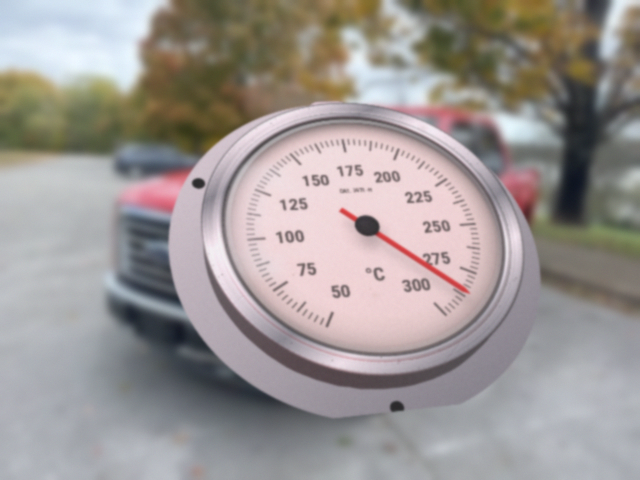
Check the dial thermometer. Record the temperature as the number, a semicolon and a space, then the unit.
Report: 287.5; °C
